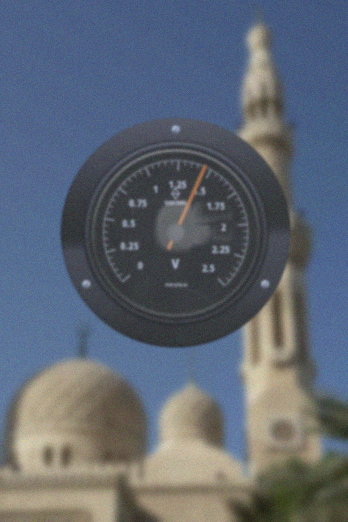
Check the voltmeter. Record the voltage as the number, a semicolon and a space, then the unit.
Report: 1.45; V
